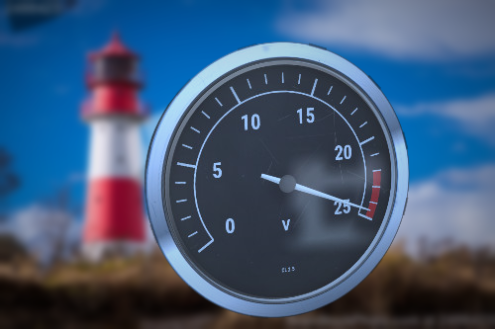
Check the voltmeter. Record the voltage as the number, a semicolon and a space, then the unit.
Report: 24.5; V
